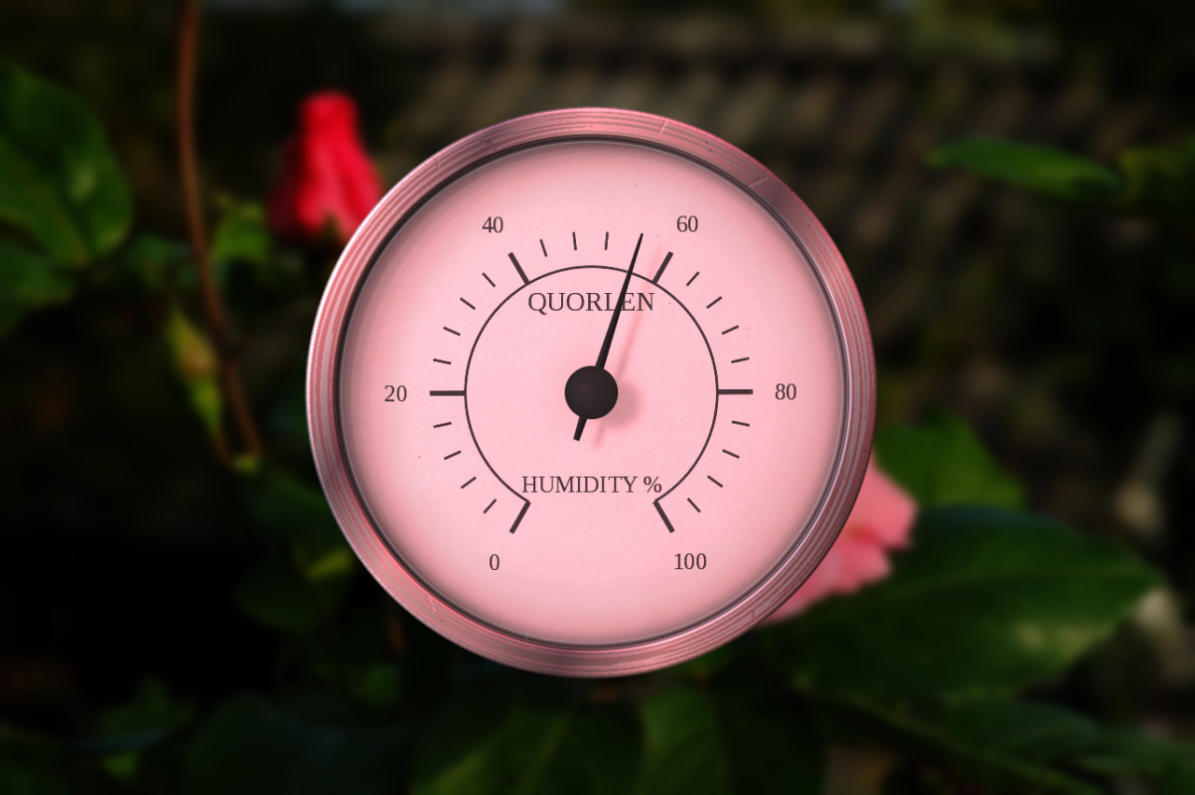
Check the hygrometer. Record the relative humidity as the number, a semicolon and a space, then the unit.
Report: 56; %
